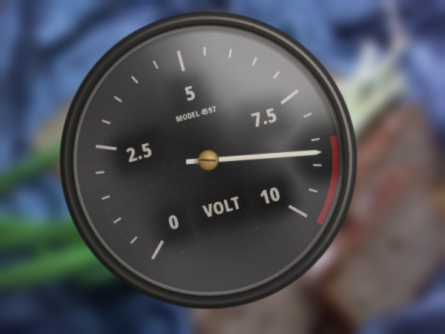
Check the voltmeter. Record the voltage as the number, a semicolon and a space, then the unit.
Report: 8.75; V
